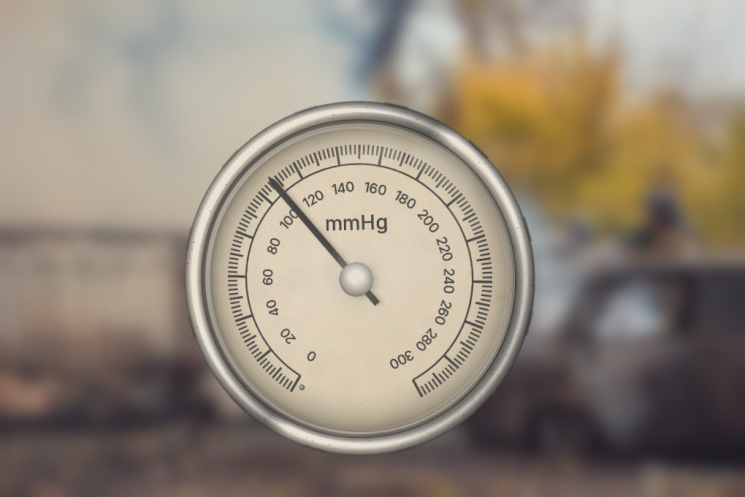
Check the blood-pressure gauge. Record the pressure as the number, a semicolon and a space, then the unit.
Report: 108; mmHg
